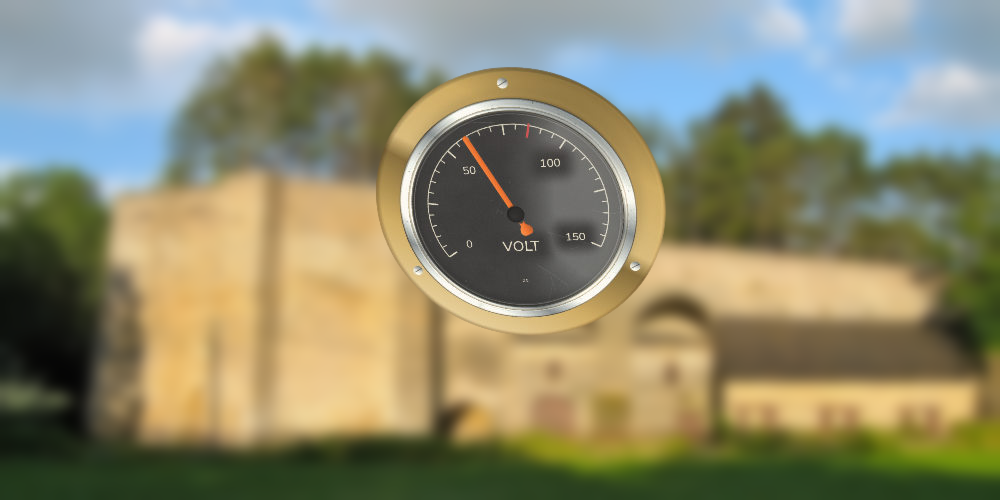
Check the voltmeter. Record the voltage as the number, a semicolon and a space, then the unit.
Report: 60; V
